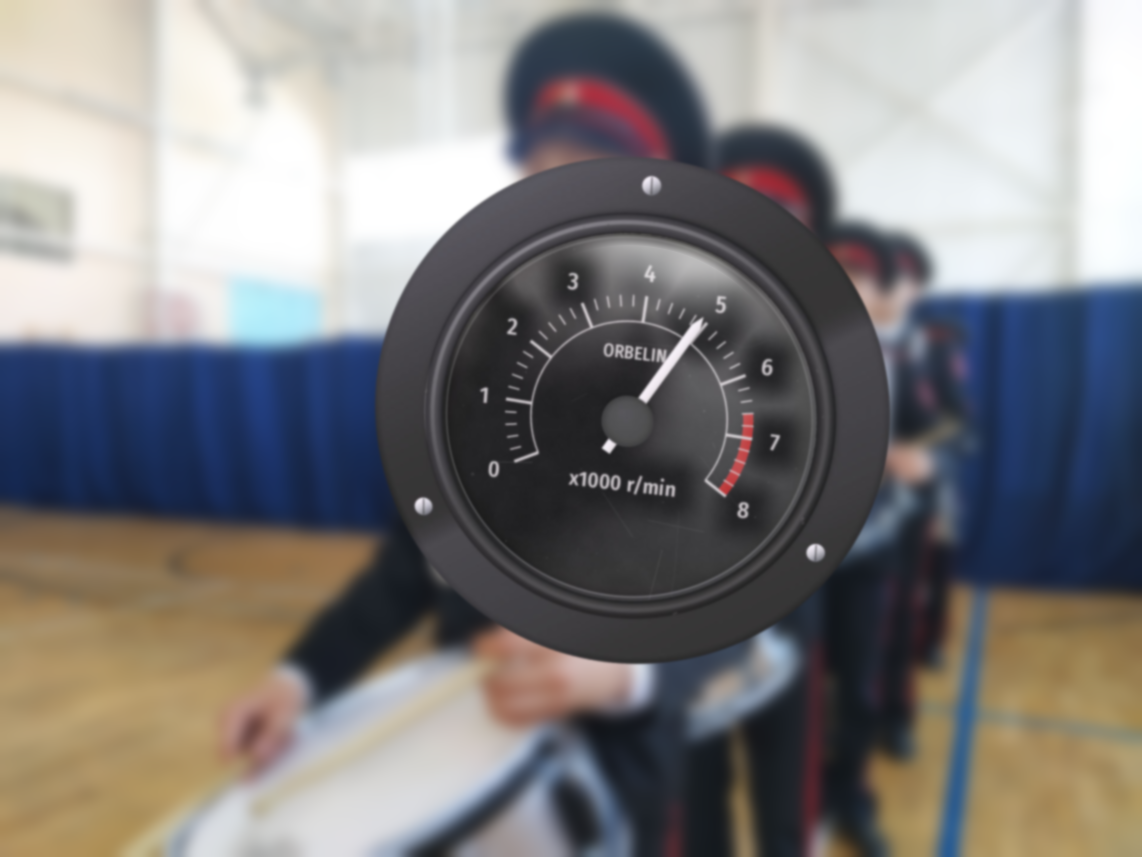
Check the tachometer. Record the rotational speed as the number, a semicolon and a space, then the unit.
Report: 4900; rpm
